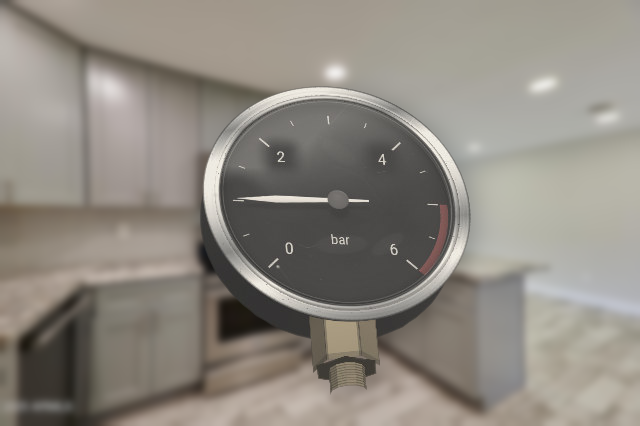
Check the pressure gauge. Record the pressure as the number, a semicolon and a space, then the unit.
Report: 1; bar
